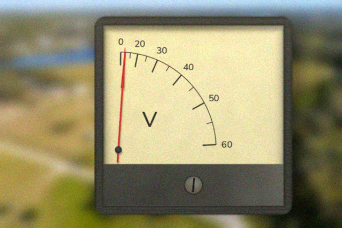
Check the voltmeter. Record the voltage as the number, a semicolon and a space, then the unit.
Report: 10; V
